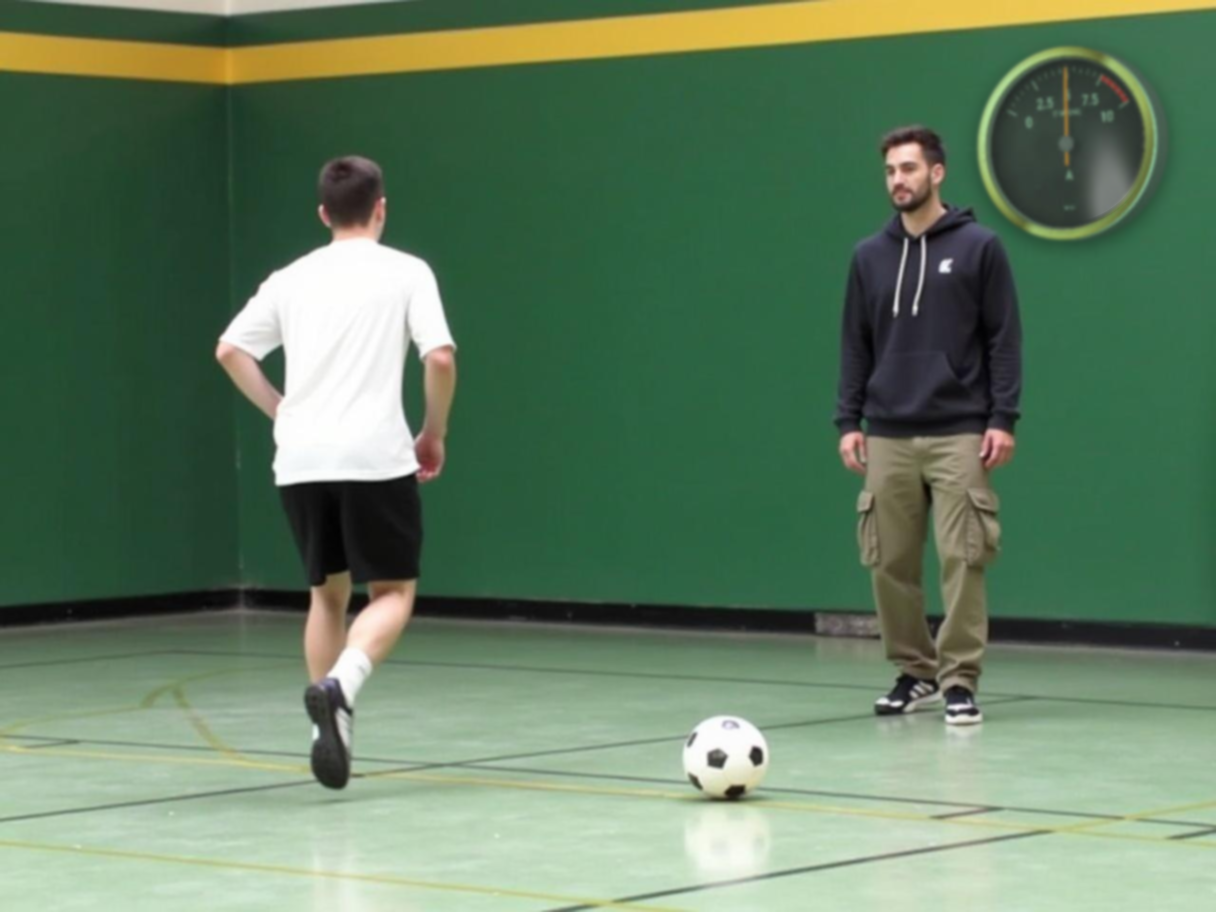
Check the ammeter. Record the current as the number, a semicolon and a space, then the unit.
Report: 5; A
